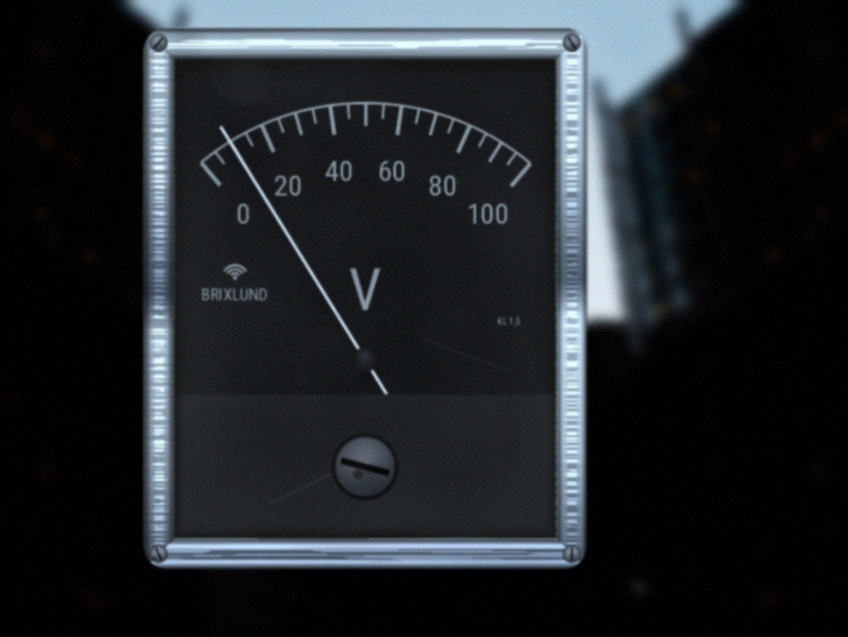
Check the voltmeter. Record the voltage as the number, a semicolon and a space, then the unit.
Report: 10; V
